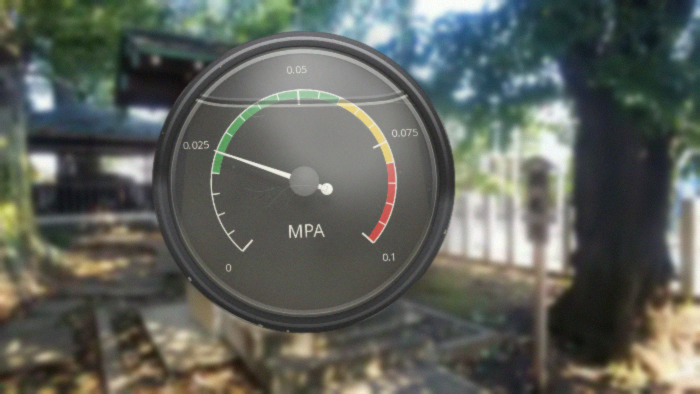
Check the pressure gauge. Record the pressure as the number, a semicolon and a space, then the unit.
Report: 0.025; MPa
